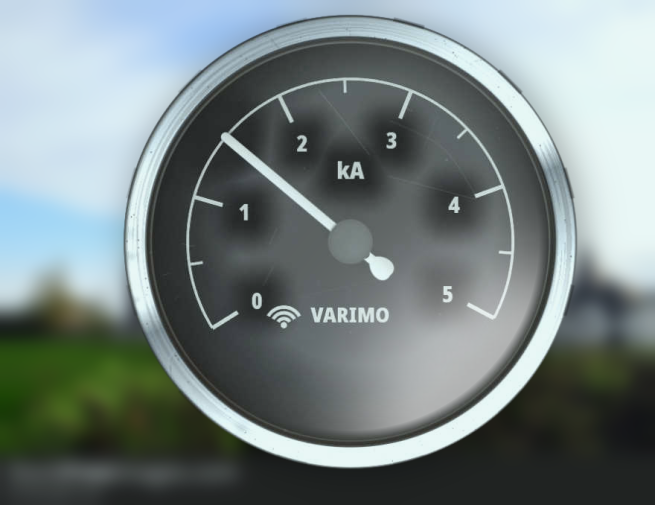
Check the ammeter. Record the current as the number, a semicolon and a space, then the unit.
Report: 1.5; kA
